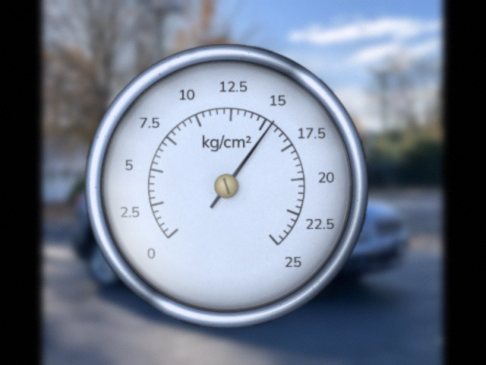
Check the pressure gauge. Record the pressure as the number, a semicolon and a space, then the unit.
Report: 15.5; kg/cm²
